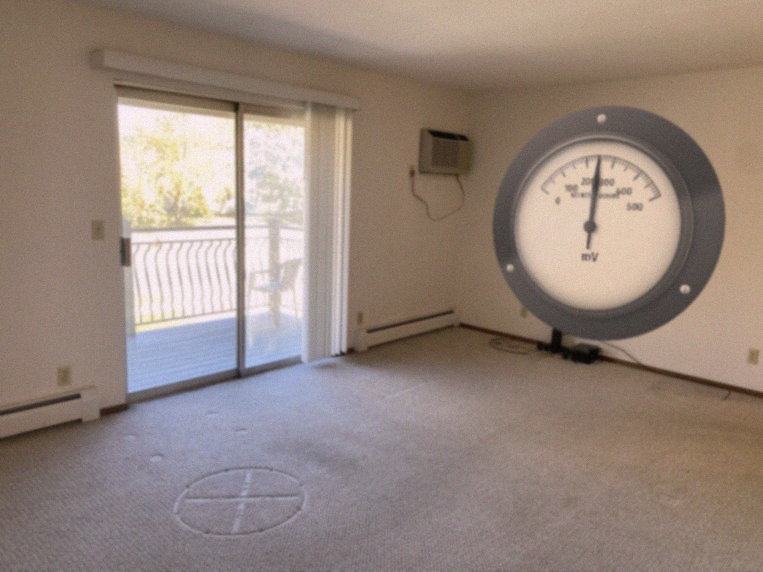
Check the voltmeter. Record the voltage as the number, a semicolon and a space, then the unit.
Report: 250; mV
